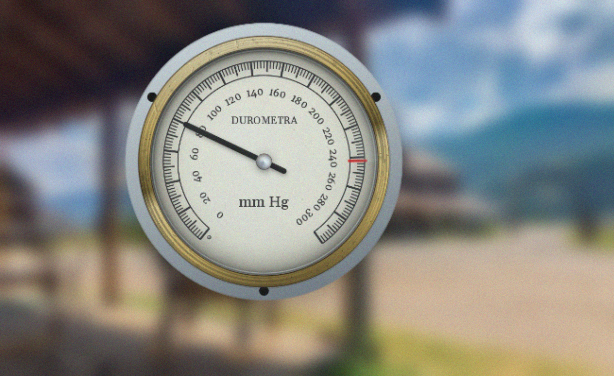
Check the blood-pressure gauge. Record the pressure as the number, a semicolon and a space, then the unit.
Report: 80; mmHg
